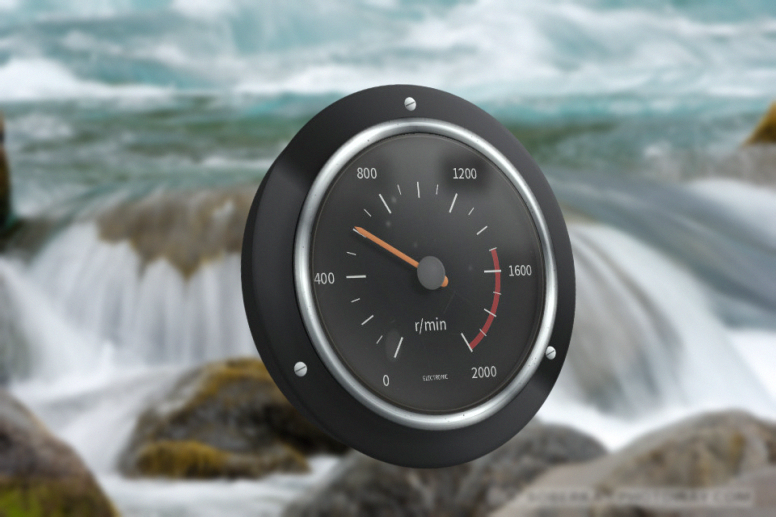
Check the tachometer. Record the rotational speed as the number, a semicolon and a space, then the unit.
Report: 600; rpm
